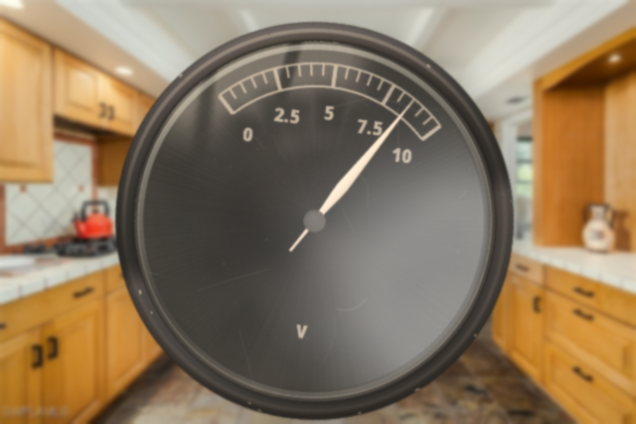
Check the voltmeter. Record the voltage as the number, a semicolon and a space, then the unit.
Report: 8.5; V
